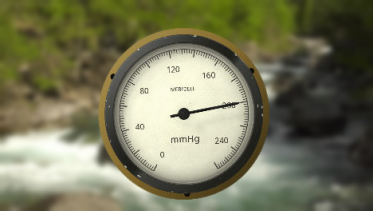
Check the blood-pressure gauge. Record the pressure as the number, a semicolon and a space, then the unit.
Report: 200; mmHg
